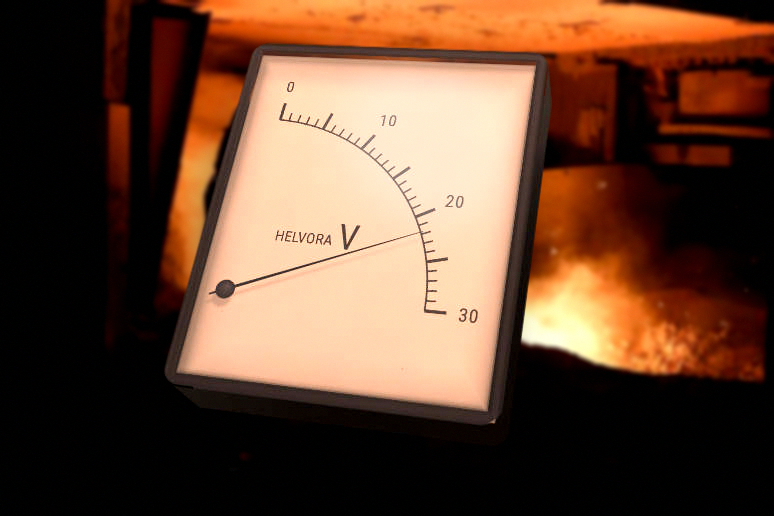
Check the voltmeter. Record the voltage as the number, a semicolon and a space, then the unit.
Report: 22; V
